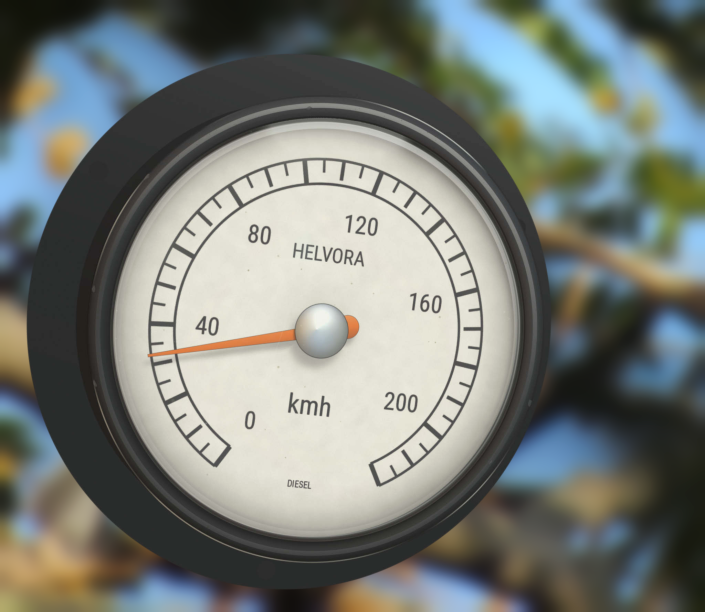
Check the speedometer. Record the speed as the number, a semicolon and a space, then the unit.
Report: 32.5; km/h
